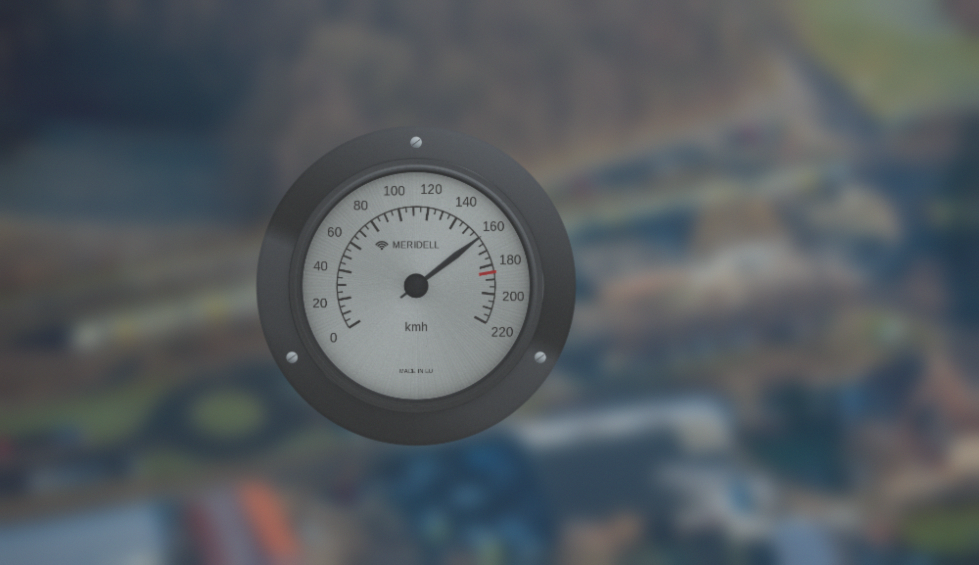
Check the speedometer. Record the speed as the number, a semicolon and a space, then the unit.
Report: 160; km/h
